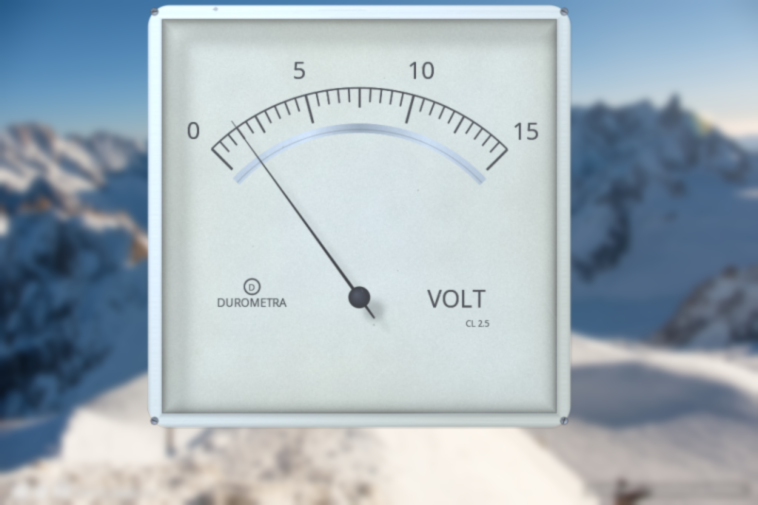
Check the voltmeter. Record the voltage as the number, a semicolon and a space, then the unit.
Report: 1.5; V
